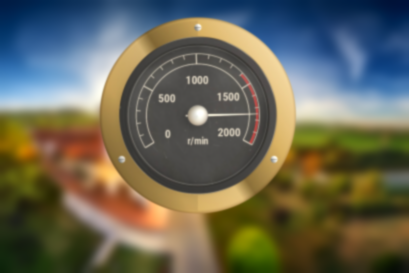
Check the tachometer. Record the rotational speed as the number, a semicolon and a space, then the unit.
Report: 1750; rpm
